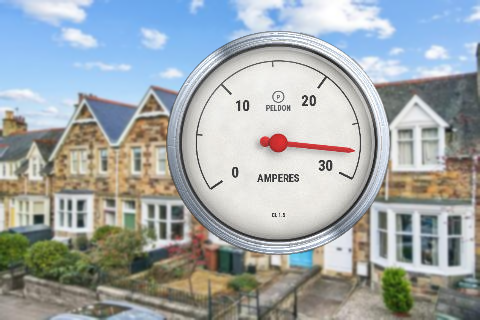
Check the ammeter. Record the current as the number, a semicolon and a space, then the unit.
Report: 27.5; A
